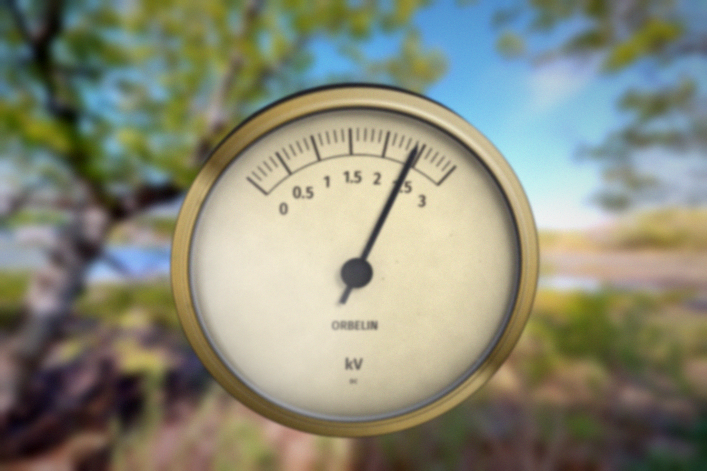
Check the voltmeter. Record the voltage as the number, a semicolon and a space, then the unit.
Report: 2.4; kV
